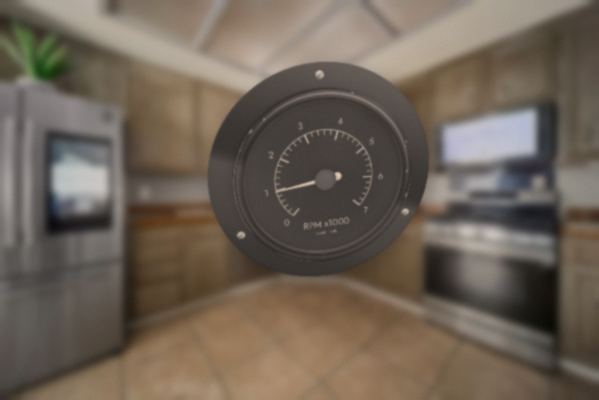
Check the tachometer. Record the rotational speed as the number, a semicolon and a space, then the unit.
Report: 1000; rpm
